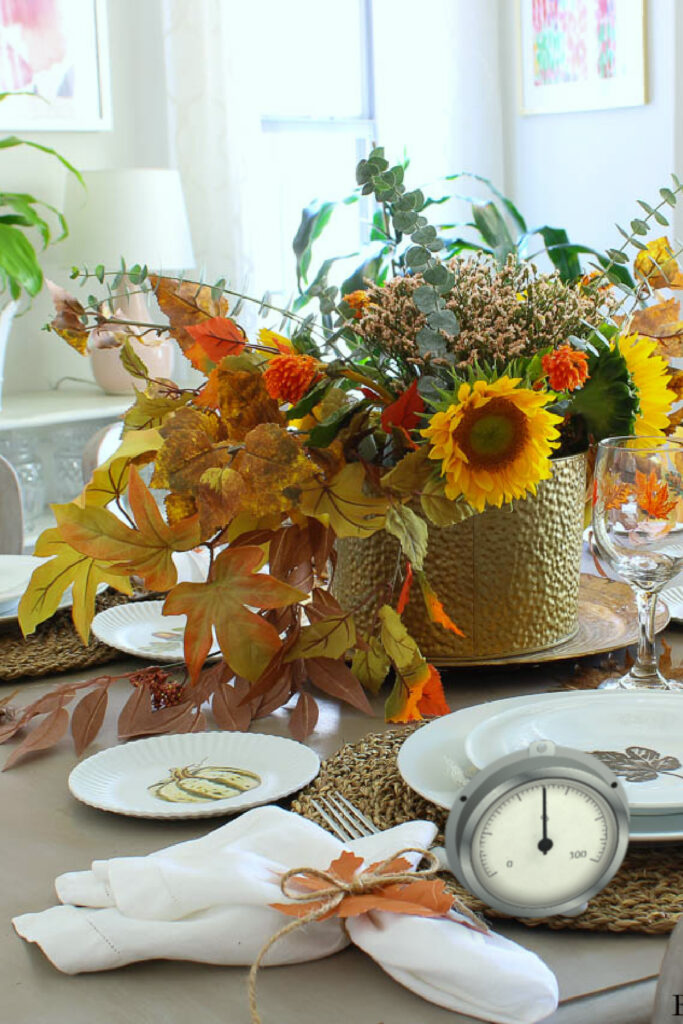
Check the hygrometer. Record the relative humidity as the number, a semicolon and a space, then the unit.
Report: 50; %
